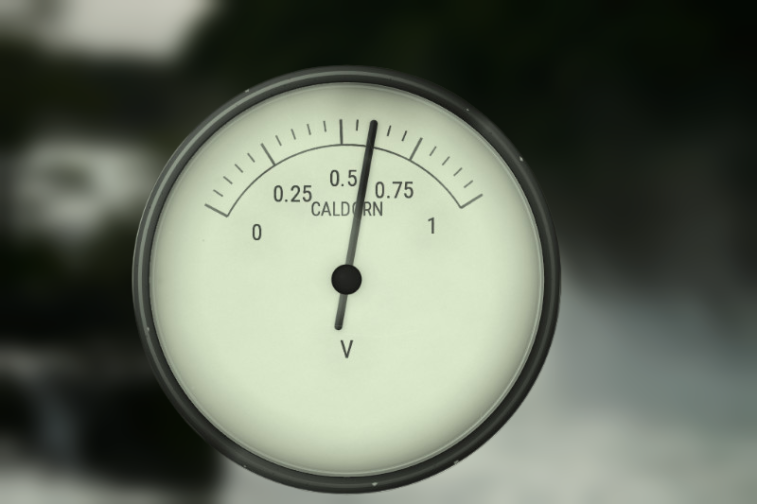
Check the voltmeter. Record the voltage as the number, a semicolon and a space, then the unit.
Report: 0.6; V
